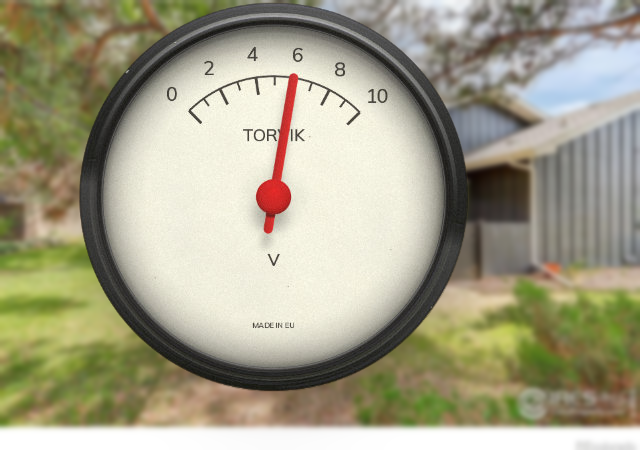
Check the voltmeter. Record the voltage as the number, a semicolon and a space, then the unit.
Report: 6; V
